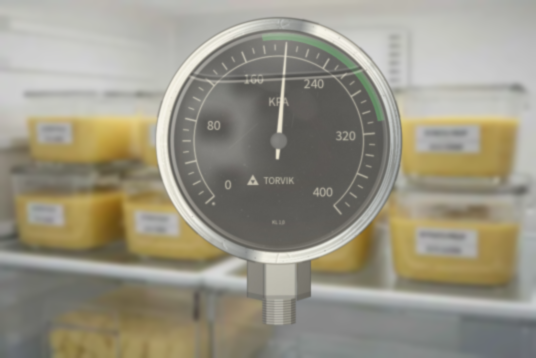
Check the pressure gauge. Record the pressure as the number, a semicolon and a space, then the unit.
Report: 200; kPa
